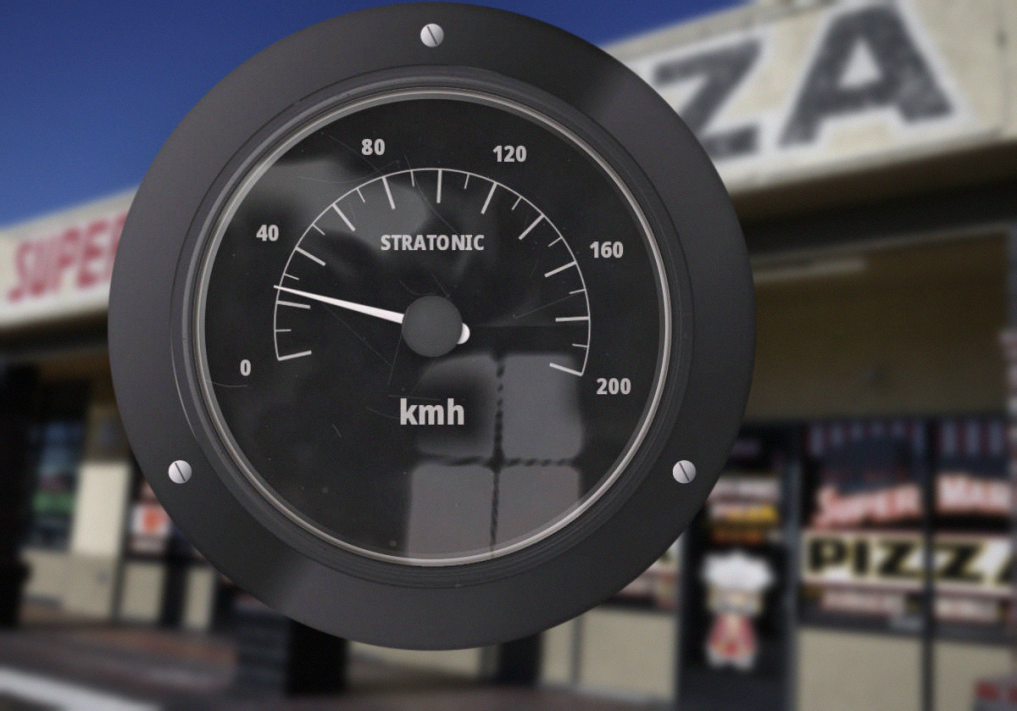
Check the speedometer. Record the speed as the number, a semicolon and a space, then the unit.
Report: 25; km/h
